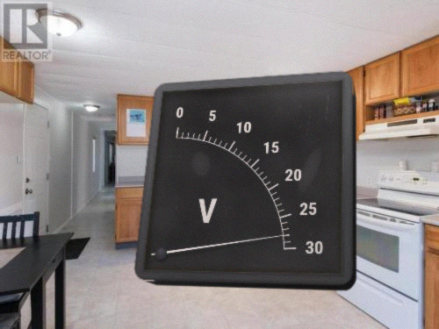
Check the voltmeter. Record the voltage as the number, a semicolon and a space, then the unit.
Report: 28; V
